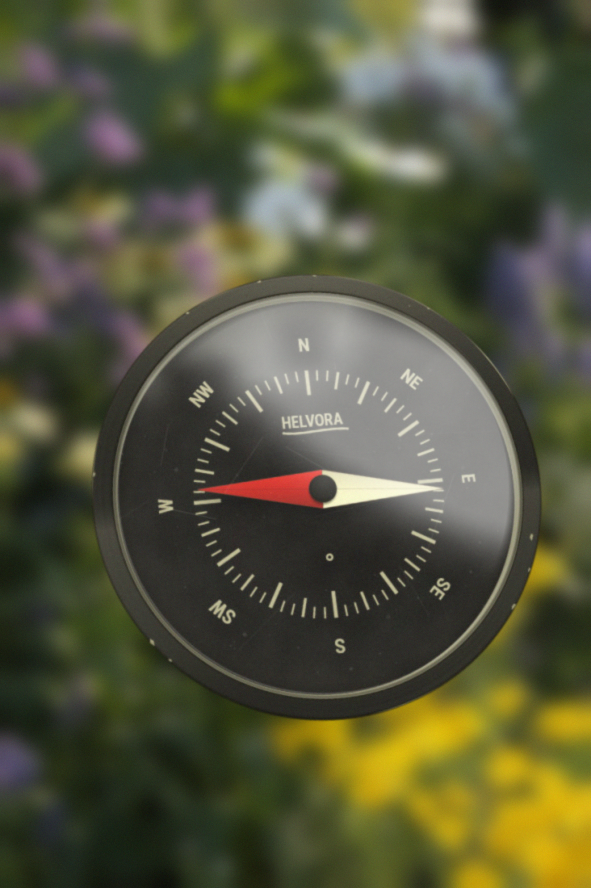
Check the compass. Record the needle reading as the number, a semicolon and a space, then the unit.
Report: 275; °
